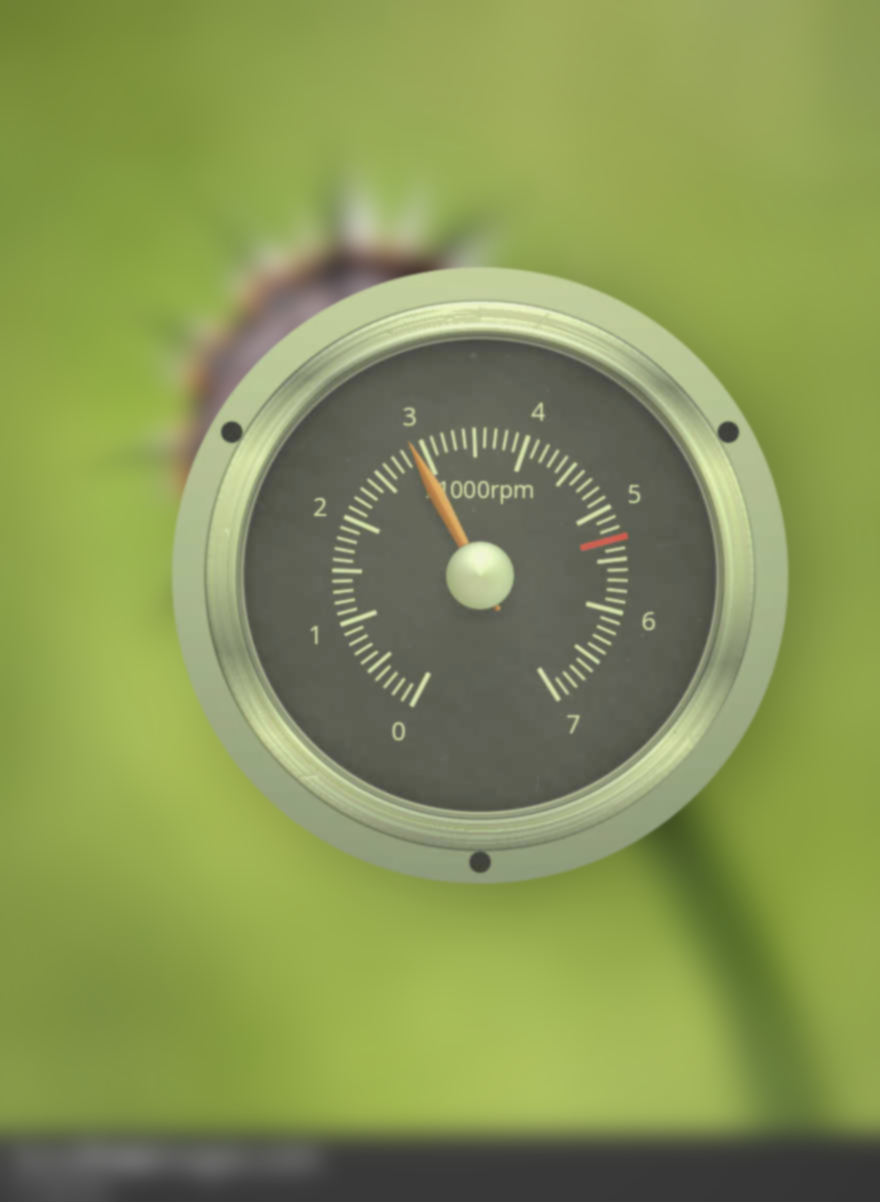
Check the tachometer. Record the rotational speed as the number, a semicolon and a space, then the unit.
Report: 2900; rpm
